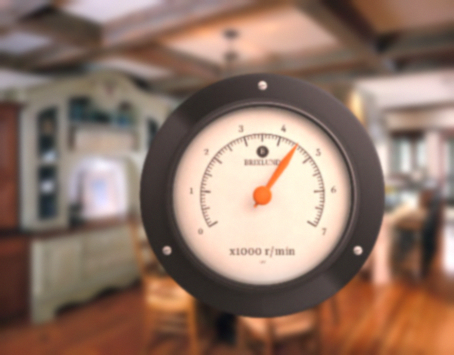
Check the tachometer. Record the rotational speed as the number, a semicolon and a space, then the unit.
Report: 4500; rpm
